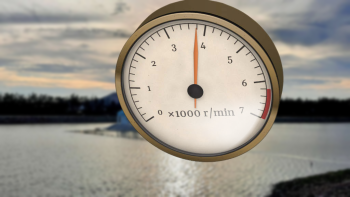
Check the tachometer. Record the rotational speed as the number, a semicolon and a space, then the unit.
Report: 3800; rpm
